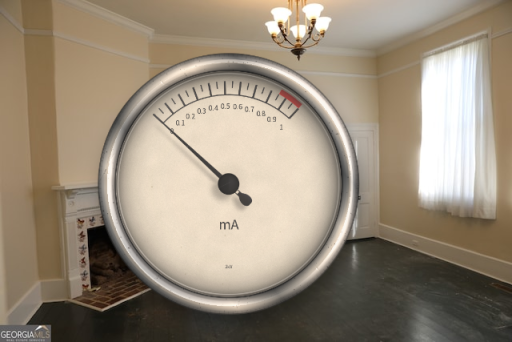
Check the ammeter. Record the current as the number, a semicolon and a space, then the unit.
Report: 0; mA
